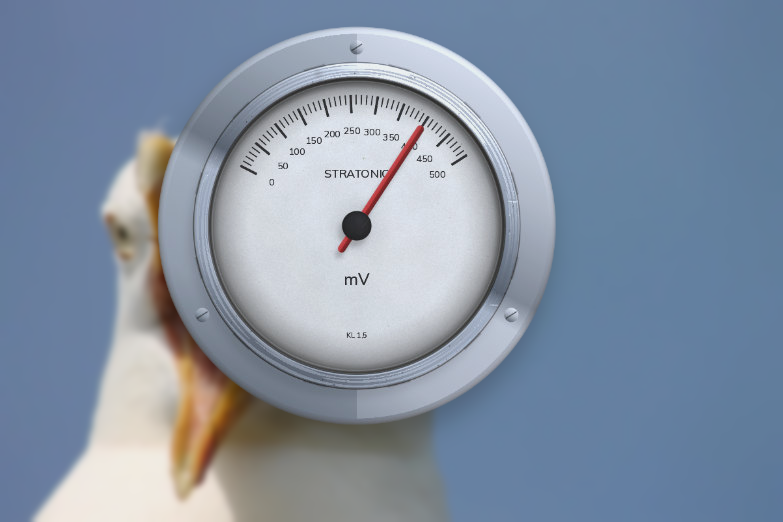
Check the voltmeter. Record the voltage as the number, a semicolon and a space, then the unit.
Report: 400; mV
